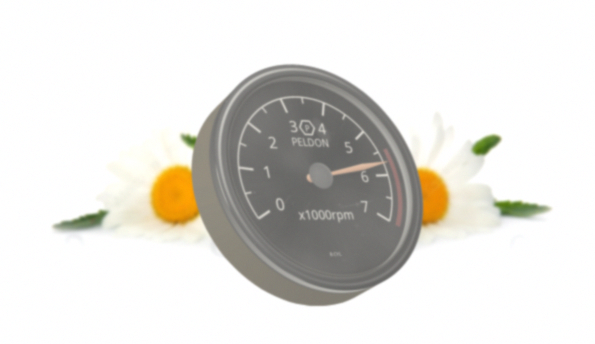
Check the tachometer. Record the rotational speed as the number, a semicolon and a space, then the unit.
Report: 5750; rpm
